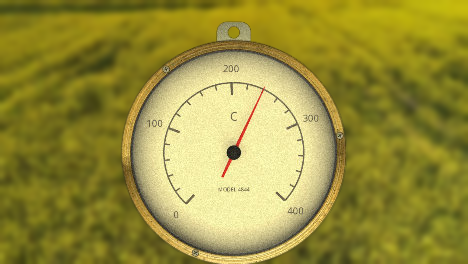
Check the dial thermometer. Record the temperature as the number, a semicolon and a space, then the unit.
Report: 240; °C
